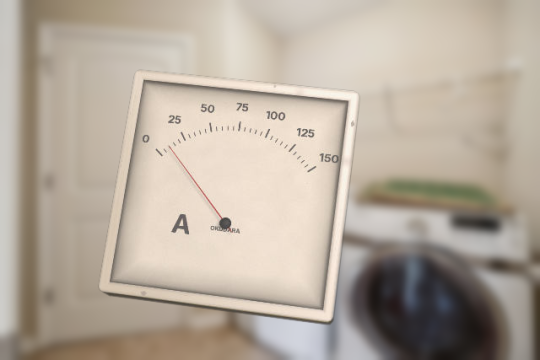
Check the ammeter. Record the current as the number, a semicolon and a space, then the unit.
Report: 10; A
